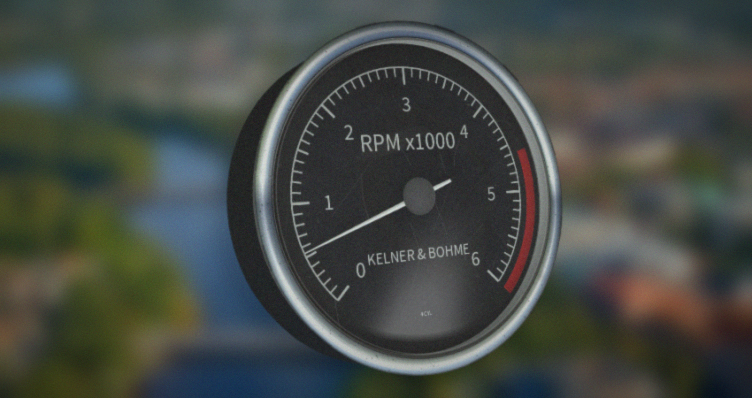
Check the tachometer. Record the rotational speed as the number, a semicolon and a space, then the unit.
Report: 550; rpm
